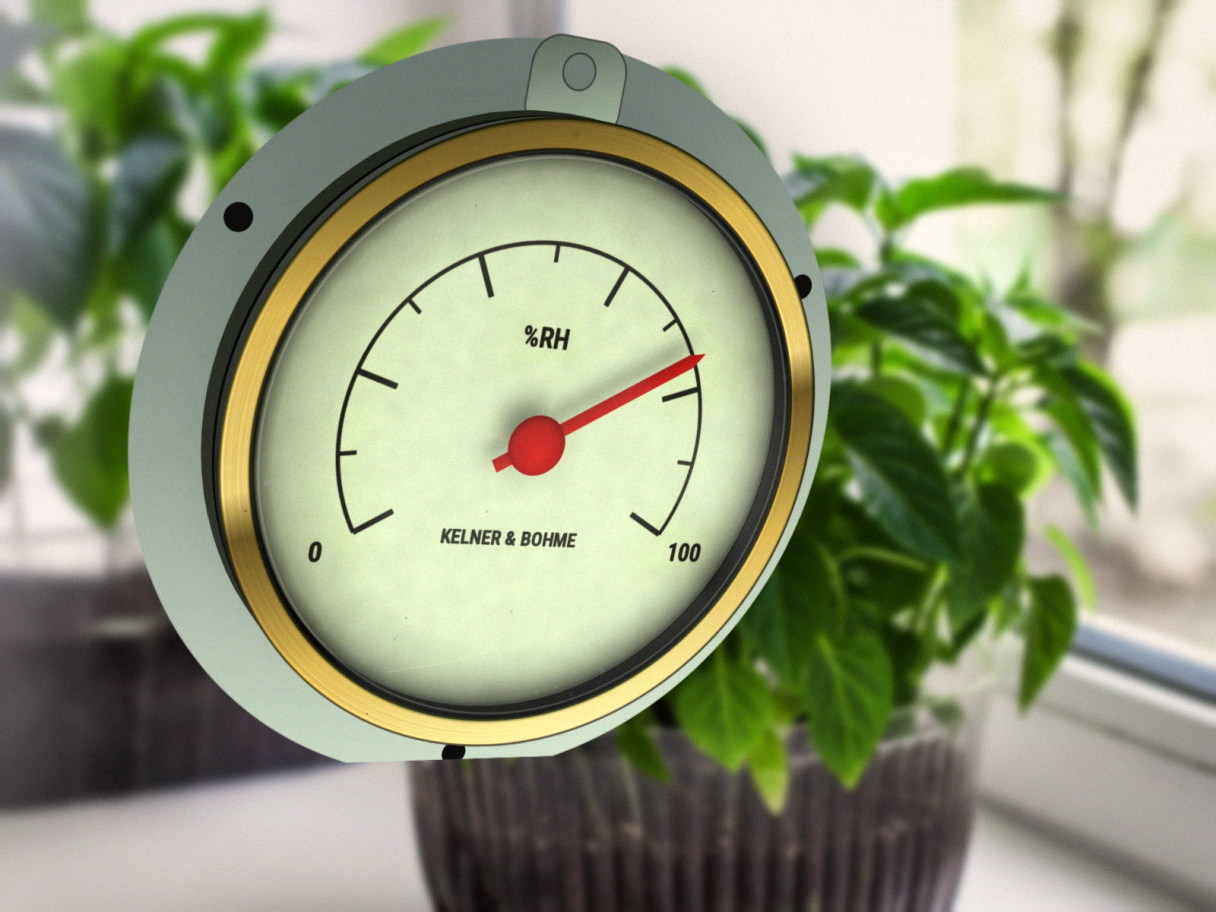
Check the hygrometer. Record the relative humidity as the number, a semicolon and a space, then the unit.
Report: 75; %
